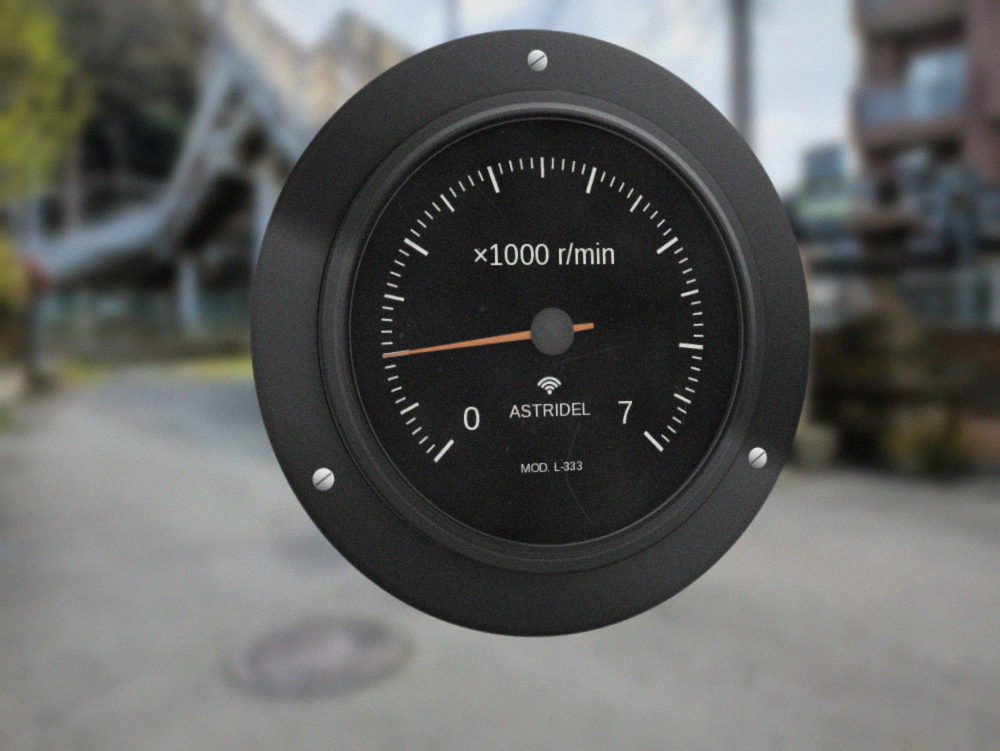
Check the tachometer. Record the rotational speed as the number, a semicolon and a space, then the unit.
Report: 1000; rpm
